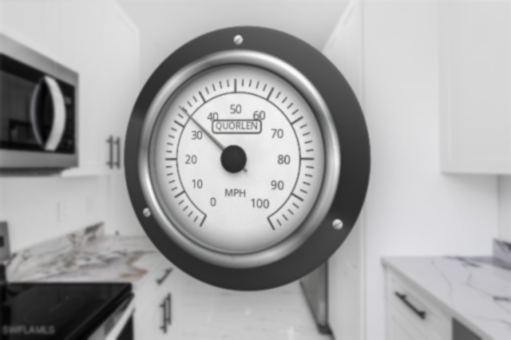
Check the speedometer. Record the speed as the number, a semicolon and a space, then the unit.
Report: 34; mph
